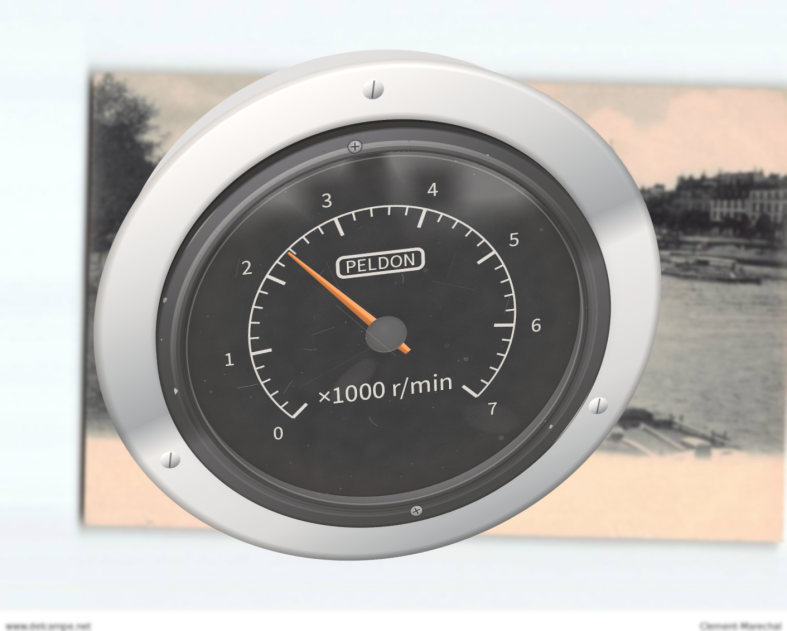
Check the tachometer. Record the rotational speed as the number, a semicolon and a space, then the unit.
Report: 2400; rpm
